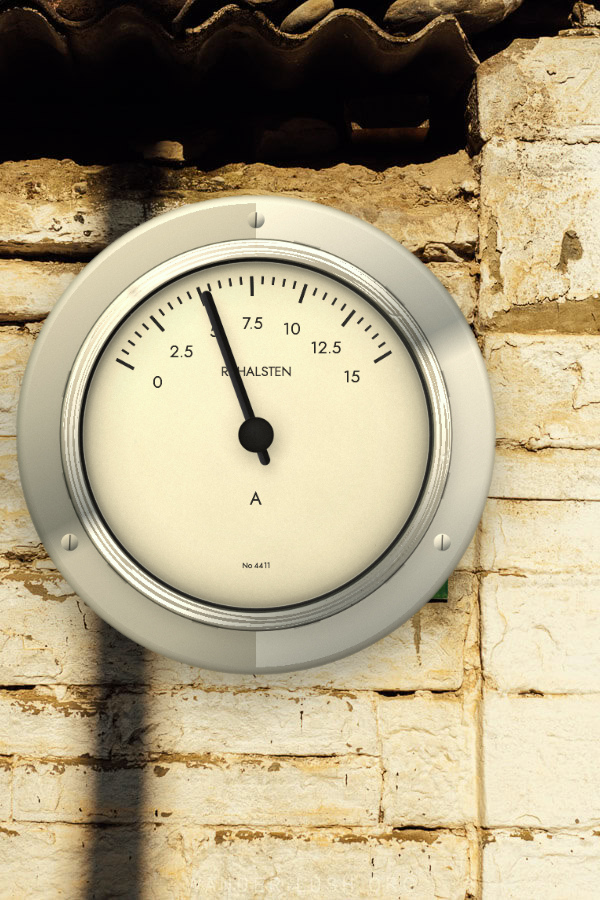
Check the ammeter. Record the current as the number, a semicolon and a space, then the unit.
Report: 5.25; A
